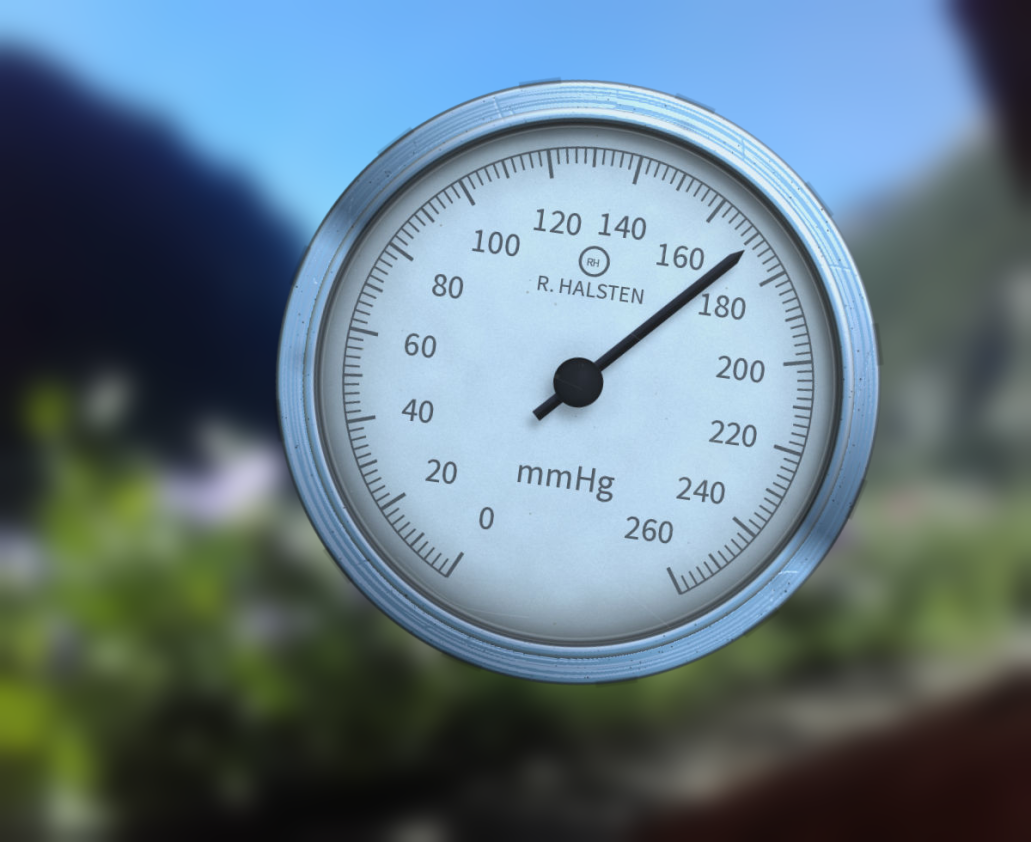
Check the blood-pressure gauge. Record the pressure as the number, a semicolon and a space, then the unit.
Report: 171; mmHg
